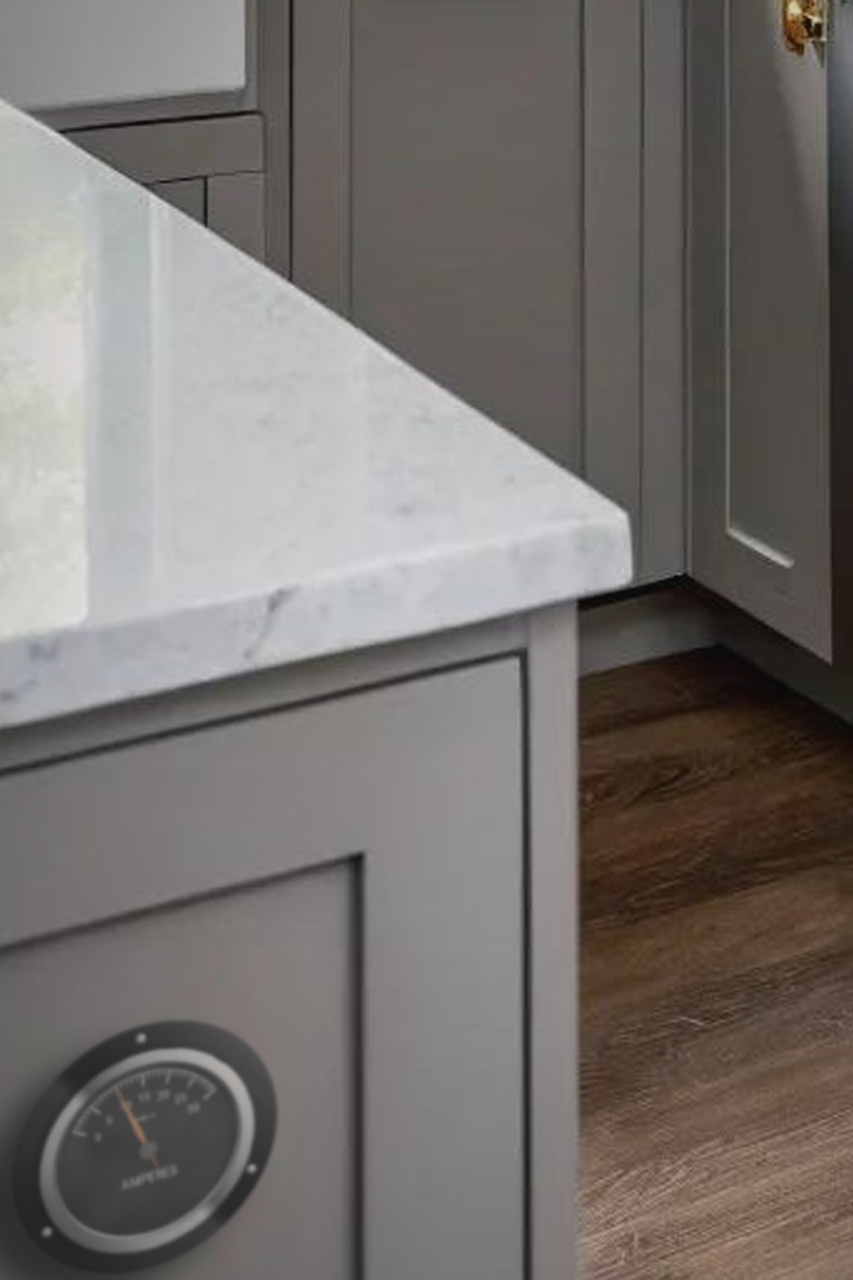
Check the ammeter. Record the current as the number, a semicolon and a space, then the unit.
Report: 10; A
